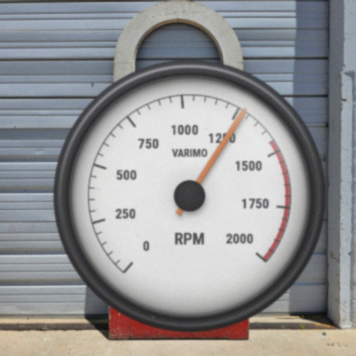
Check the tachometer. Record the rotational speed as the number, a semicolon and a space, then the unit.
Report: 1275; rpm
